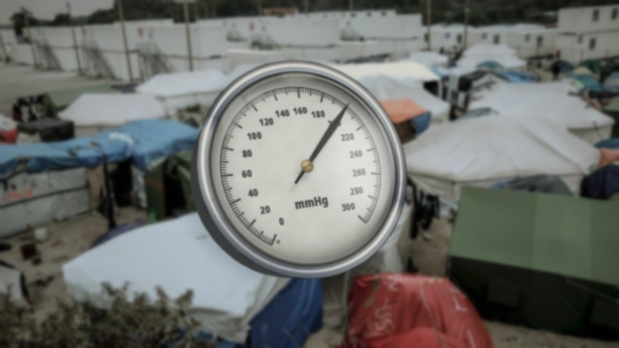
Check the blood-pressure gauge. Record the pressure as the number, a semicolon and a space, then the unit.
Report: 200; mmHg
